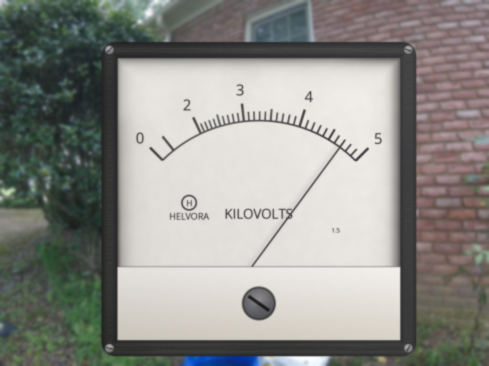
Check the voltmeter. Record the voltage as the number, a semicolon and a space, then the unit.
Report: 4.7; kV
